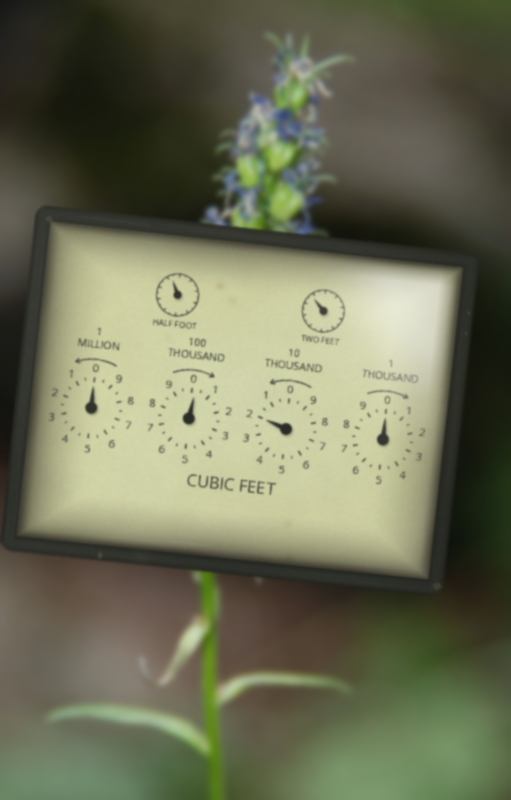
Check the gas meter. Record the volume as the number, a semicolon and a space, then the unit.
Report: 2000; ft³
